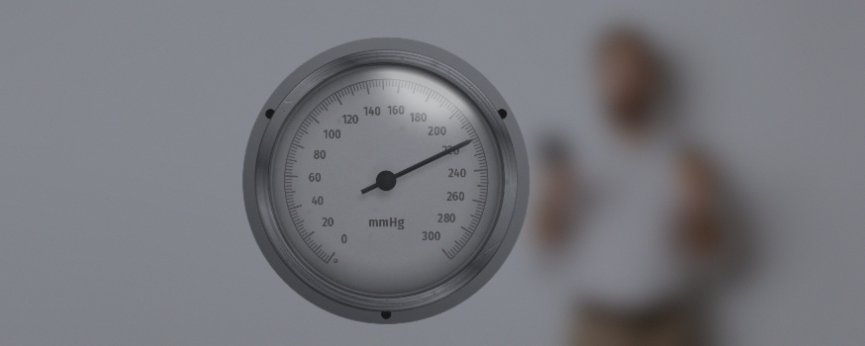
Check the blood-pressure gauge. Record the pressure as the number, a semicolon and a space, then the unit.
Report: 220; mmHg
